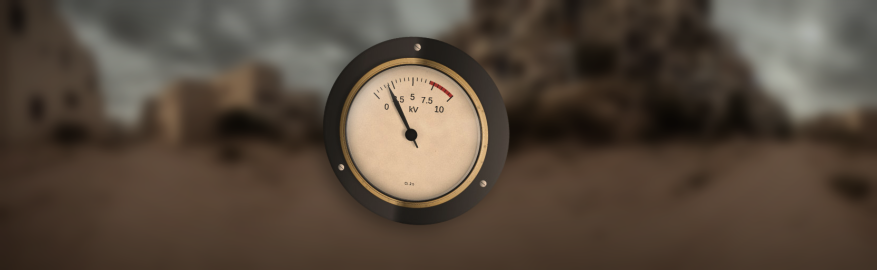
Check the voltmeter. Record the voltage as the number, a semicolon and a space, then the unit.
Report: 2; kV
